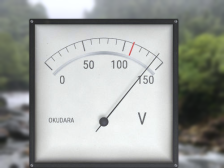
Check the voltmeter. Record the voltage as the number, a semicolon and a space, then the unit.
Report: 140; V
